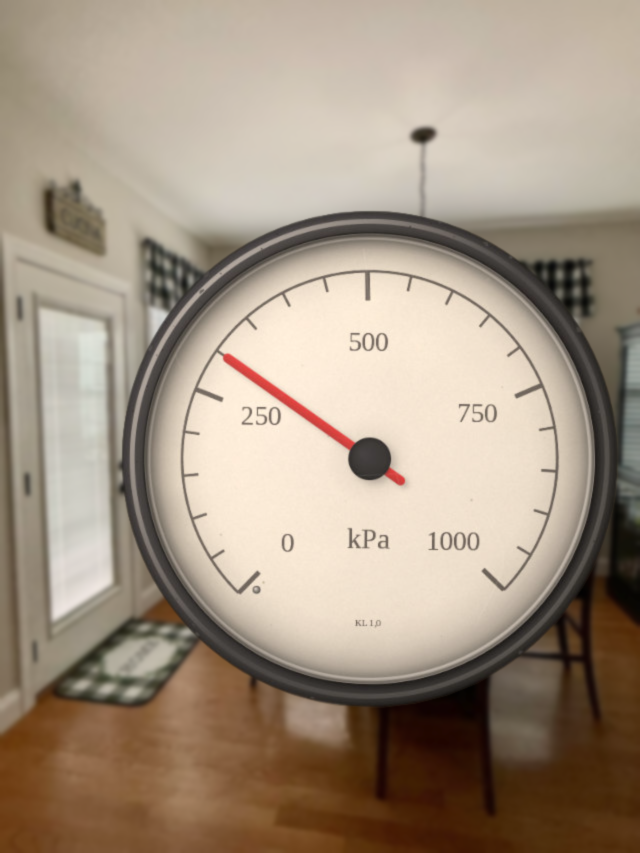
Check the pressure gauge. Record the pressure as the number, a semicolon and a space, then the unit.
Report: 300; kPa
